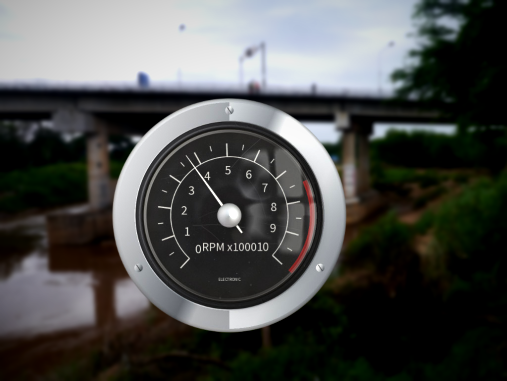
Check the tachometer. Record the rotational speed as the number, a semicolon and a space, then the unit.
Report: 3750; rpm
